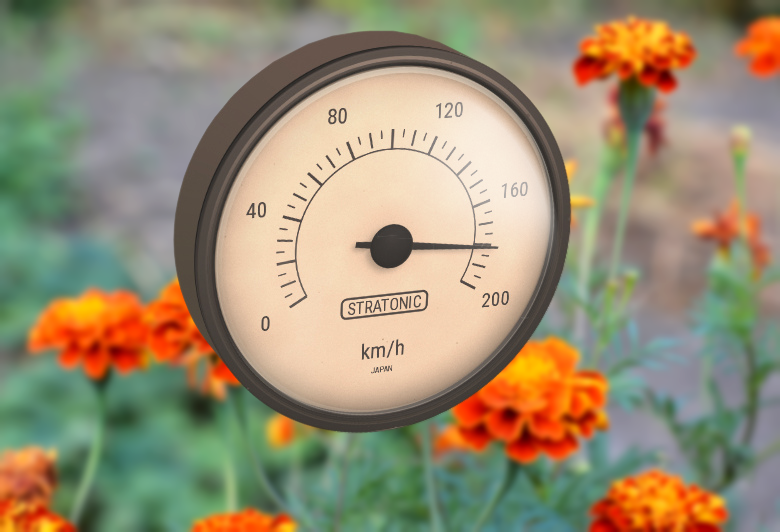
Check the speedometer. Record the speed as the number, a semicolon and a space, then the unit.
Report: 180; km/h
